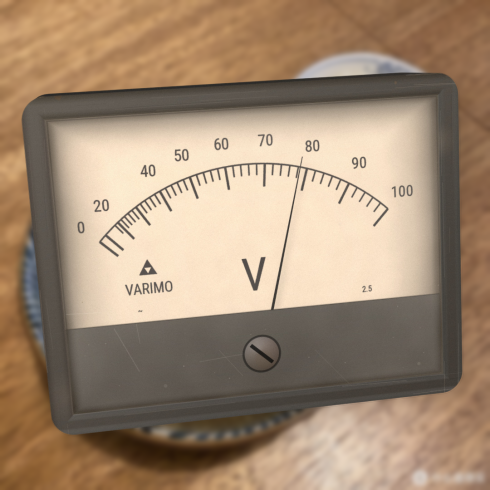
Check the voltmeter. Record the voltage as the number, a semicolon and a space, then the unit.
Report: 78; V
